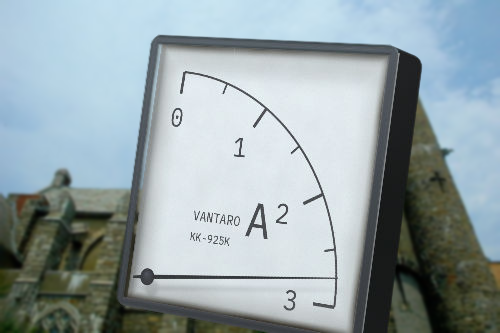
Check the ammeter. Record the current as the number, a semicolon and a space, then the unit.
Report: 2.75; A
